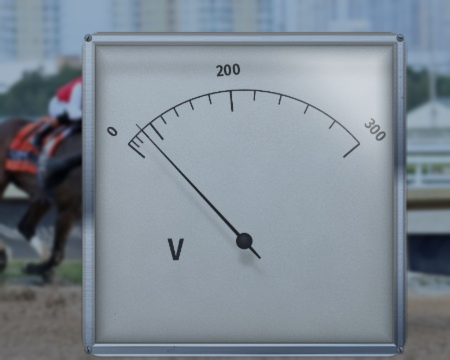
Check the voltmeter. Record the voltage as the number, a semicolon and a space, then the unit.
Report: 80; V
